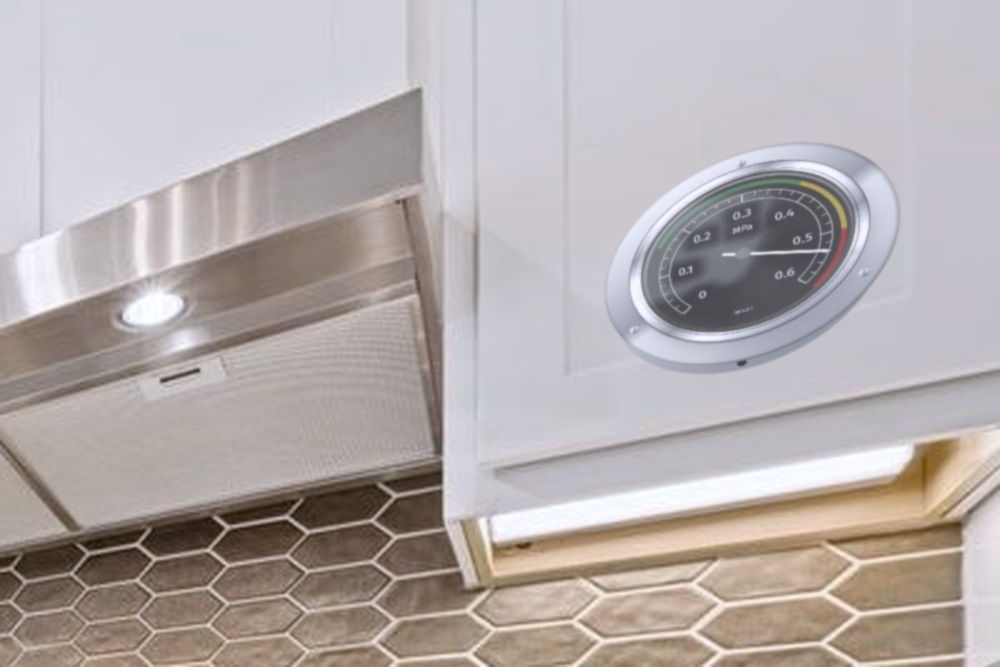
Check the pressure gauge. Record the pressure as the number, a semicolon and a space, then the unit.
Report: 0.54; MPa
